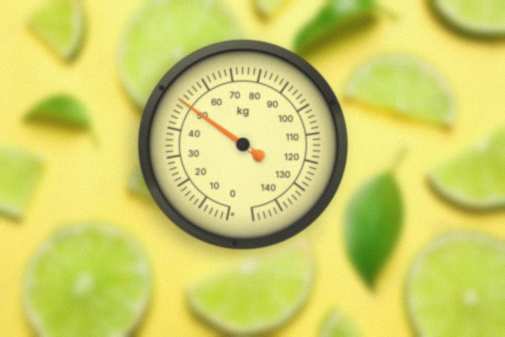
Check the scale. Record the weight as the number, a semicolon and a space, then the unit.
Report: 50; kg
